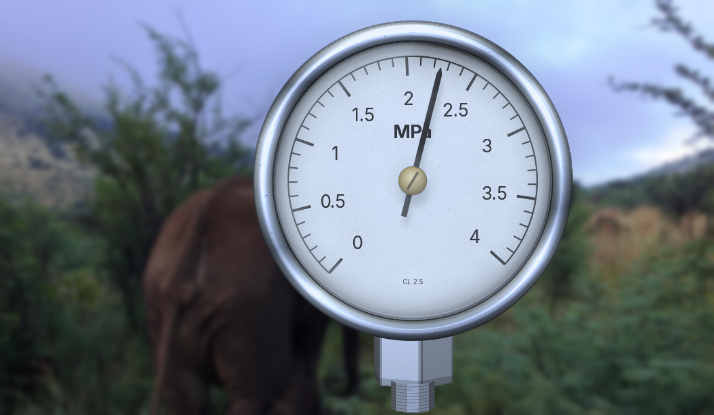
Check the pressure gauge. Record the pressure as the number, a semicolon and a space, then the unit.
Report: 2.25; MPa
